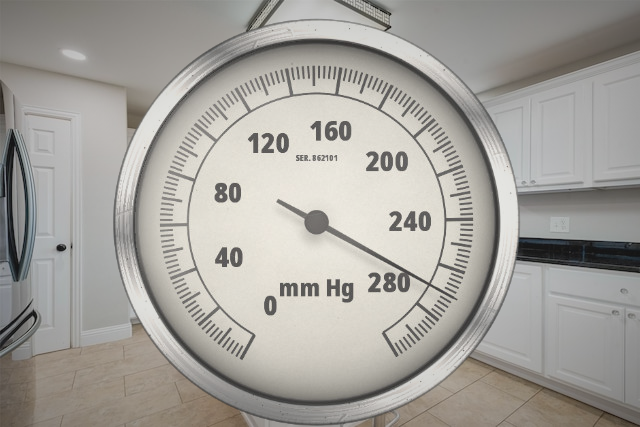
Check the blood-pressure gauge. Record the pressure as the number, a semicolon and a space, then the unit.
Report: 270; mmHg
